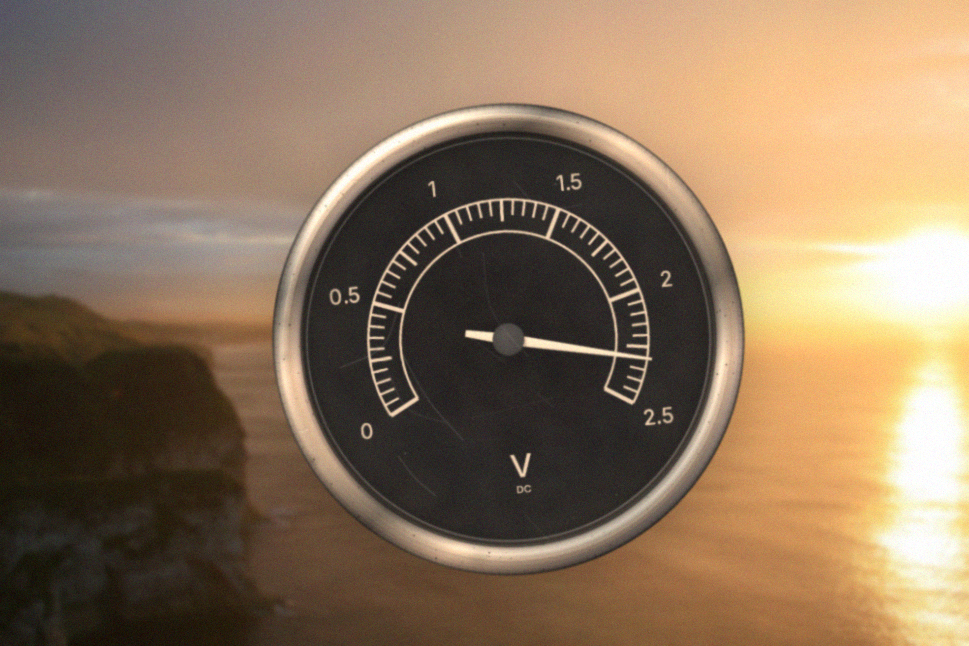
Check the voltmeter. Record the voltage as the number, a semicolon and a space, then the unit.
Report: 2.3; V
